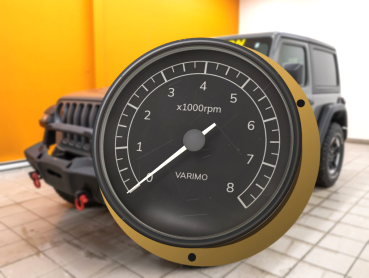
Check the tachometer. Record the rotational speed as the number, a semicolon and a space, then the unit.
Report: 0; rpm
